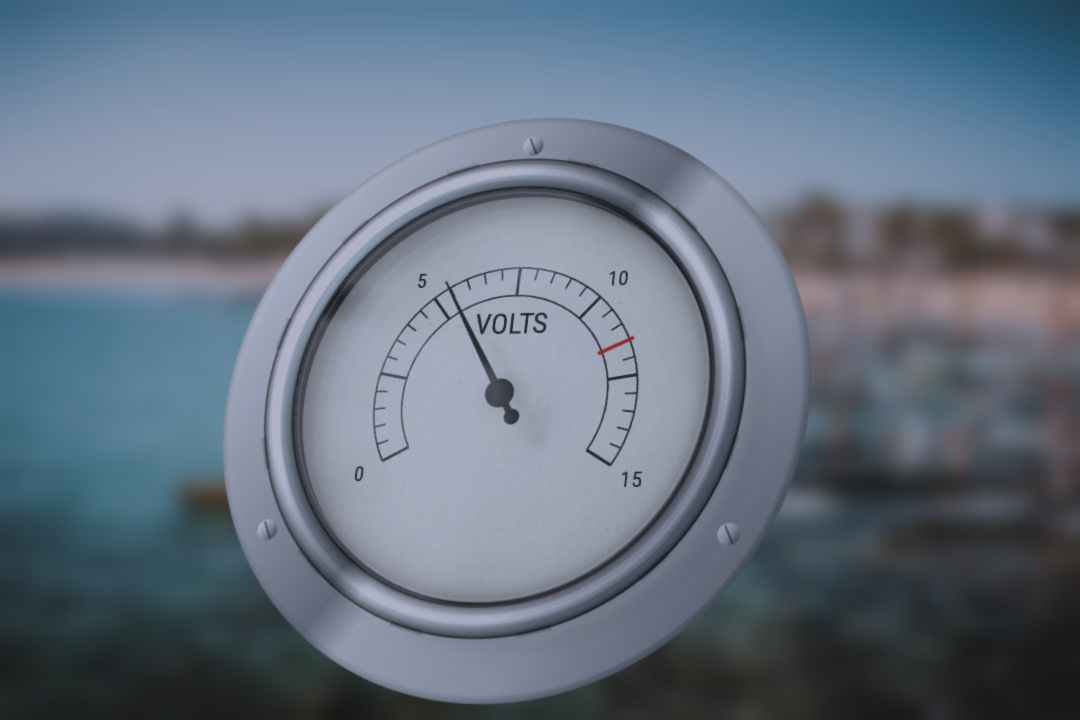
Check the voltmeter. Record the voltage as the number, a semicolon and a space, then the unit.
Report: 5.5; V
